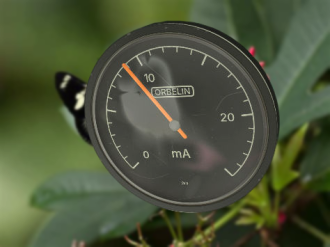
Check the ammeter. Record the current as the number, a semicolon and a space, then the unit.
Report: 9; mA
